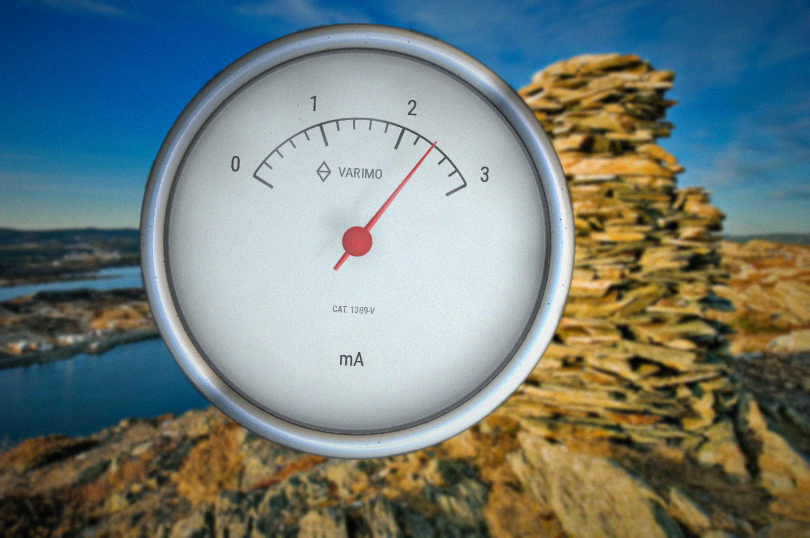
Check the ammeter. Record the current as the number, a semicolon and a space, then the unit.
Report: 2.4; mA
